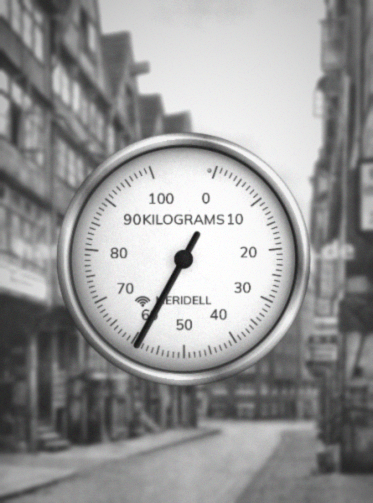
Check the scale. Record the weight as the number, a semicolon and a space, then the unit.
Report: 59; kg
